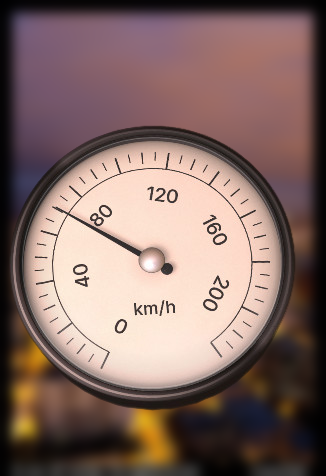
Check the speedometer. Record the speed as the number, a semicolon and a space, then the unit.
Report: 70; km/h
